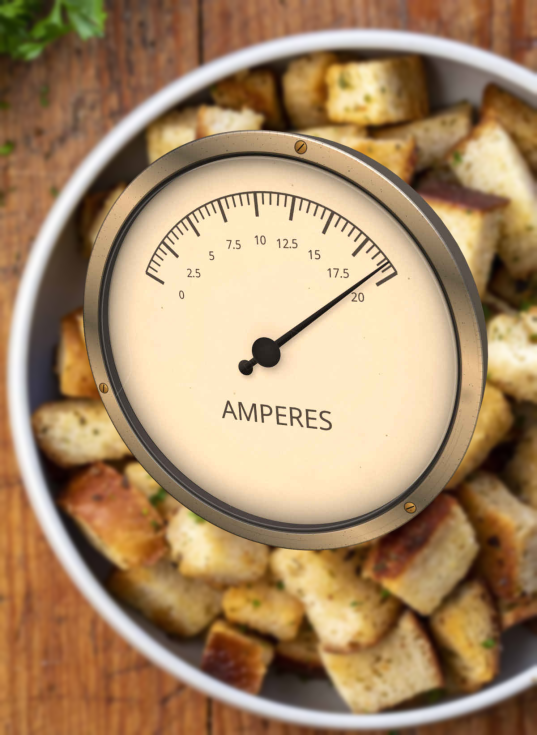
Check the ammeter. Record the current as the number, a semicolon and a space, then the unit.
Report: 19.25; A
